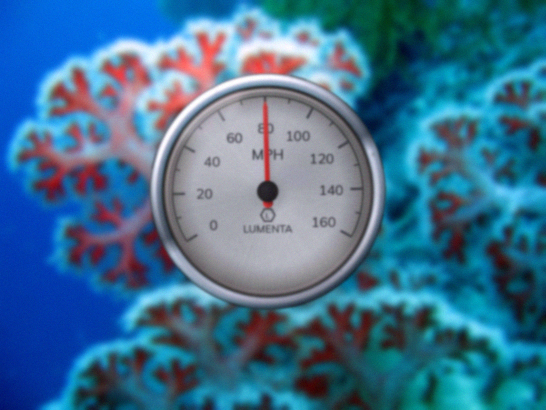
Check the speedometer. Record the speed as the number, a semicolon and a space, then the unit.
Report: 80; mph
